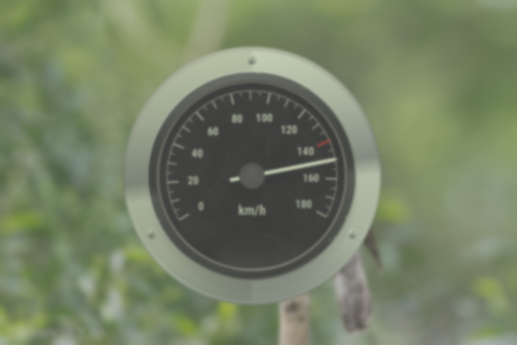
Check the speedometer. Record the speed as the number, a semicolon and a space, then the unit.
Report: 150; km/h
